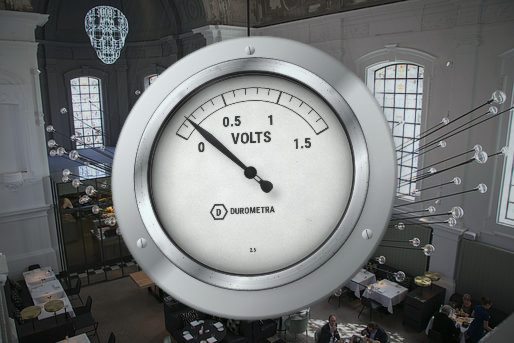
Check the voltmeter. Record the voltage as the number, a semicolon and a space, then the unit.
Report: 0.15; V
